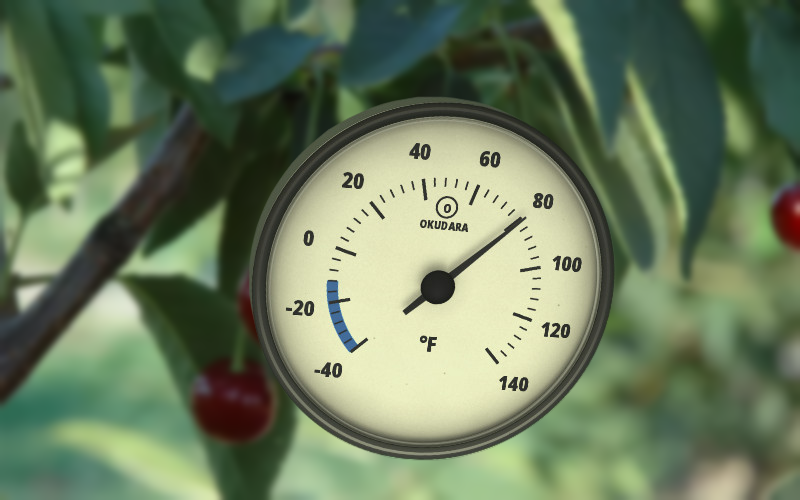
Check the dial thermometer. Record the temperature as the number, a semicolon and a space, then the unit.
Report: 80; °F
